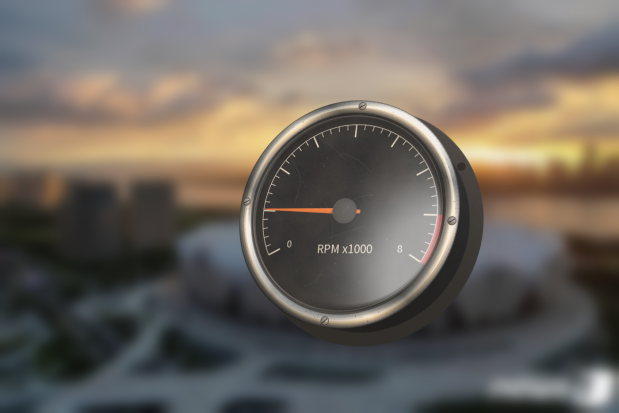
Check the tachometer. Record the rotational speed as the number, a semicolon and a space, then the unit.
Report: 1000; rpm
